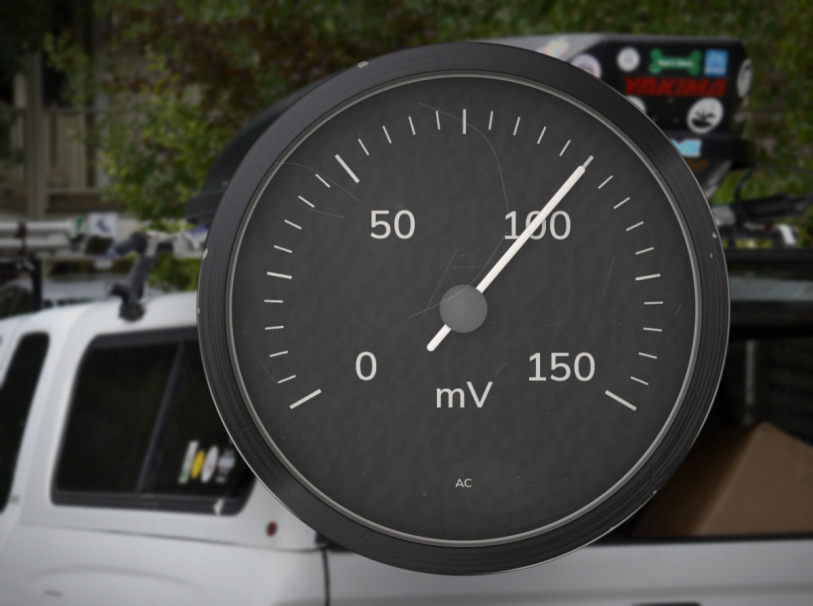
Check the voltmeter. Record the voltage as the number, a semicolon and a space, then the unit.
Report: 100; mV
